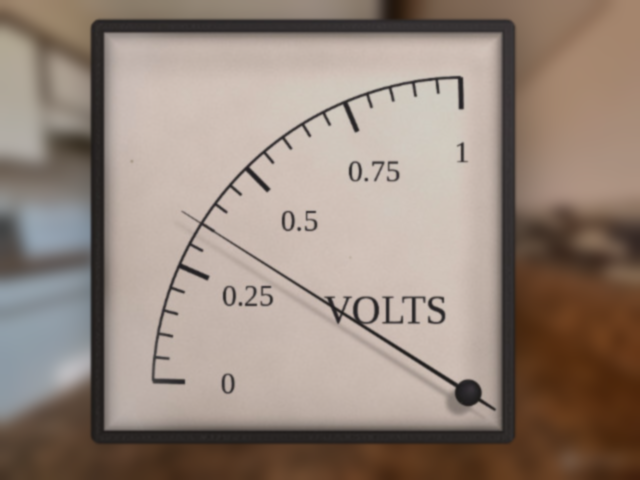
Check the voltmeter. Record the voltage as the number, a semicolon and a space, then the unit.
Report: 0.35; V
